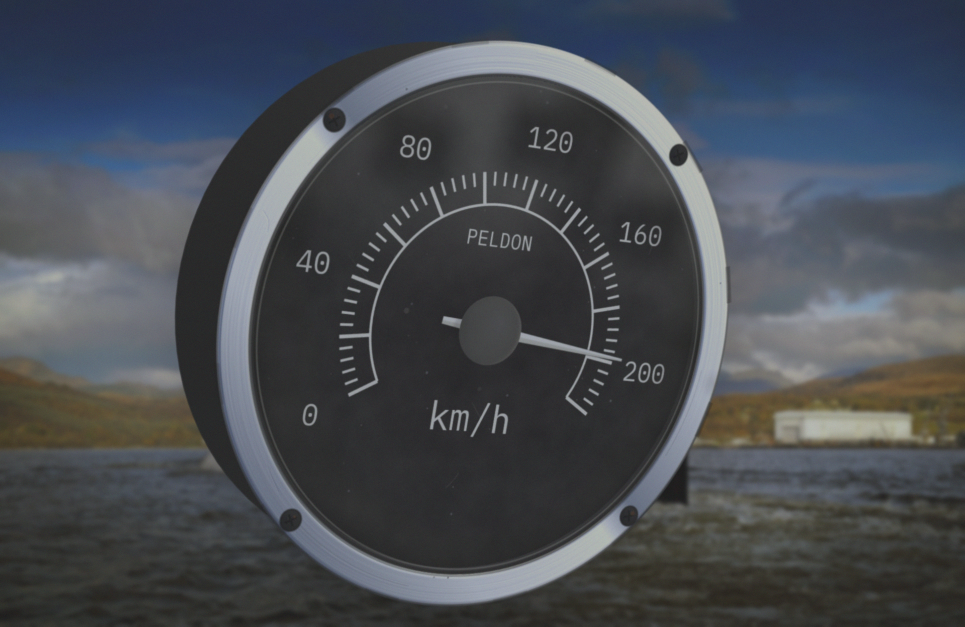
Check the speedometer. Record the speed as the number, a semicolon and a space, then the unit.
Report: 198; km/h
